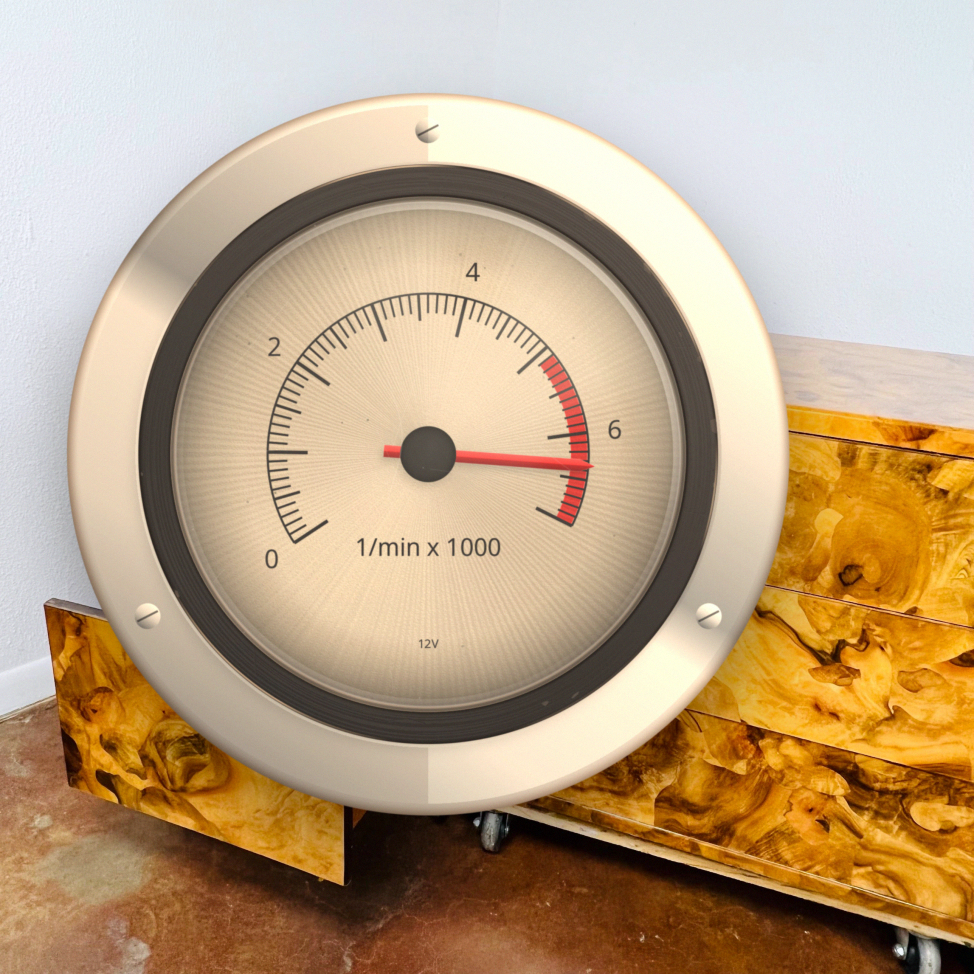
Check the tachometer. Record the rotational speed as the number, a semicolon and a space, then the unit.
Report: 6350; rpm
